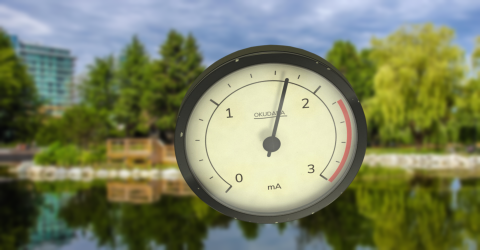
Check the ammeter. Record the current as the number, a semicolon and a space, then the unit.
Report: 1.7; mA
